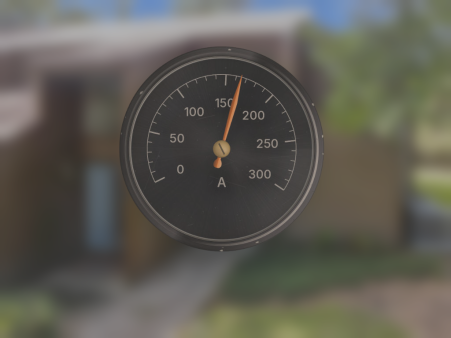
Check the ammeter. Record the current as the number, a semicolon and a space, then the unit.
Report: 165; A
